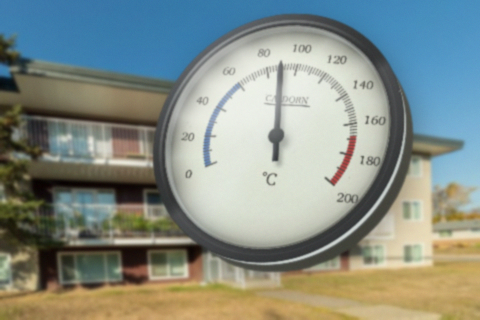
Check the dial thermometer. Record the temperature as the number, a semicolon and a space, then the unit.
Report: 90; °C
